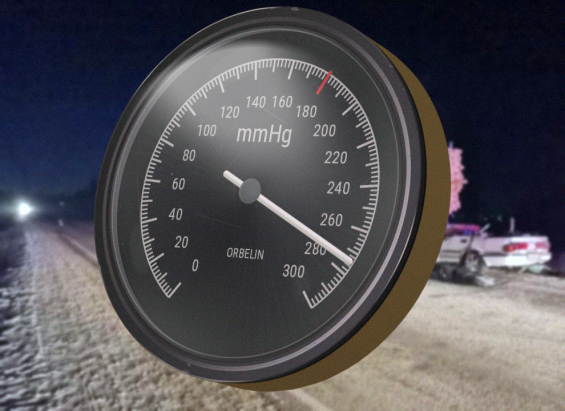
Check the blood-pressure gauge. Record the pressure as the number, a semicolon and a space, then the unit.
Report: 274; mmHg
